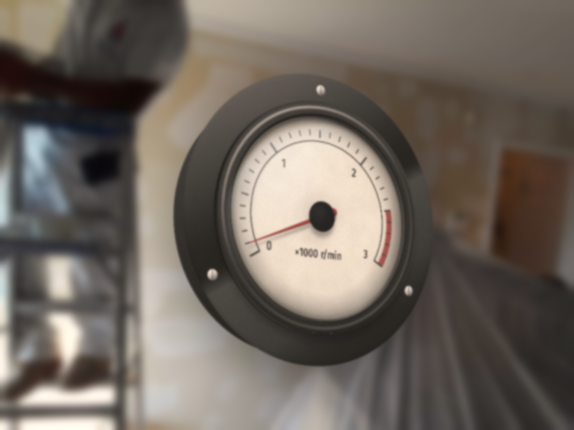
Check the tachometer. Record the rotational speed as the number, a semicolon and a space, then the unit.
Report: 100; rpm
